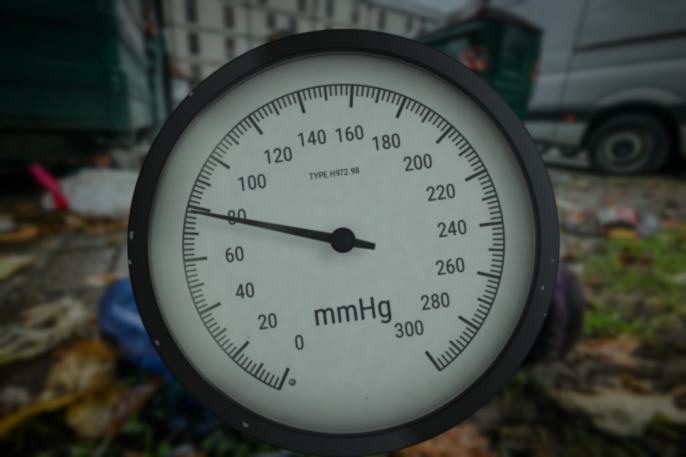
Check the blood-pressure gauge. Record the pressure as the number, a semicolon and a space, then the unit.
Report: 78; mmHg
